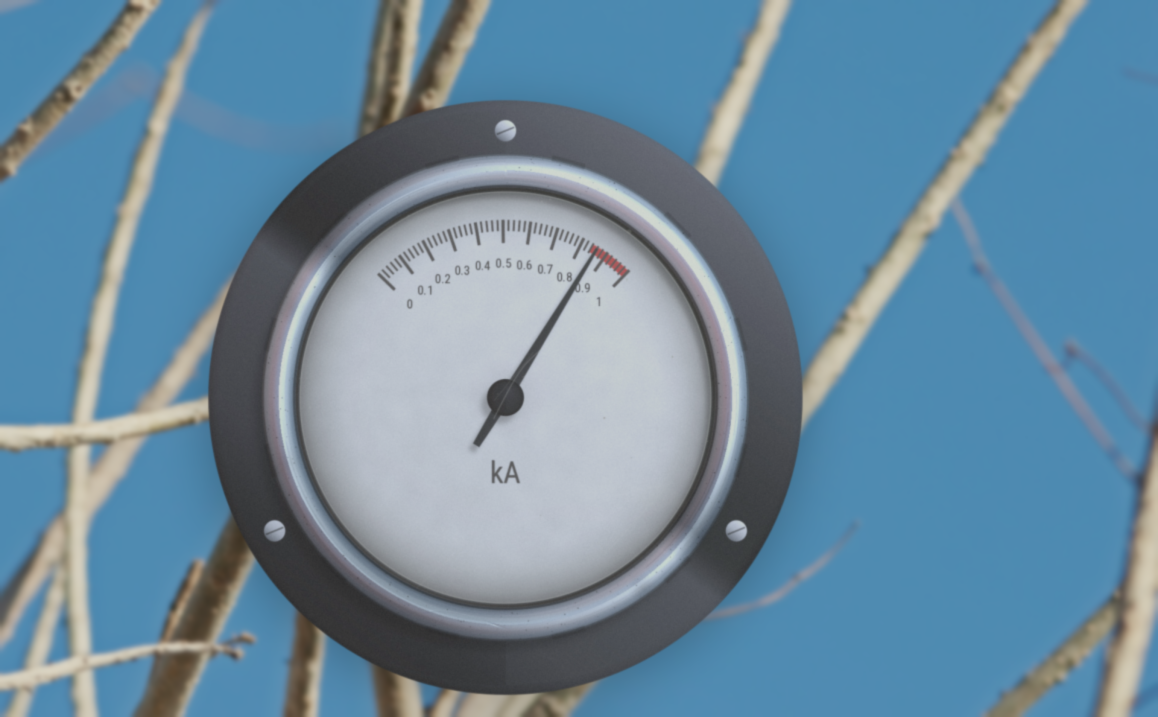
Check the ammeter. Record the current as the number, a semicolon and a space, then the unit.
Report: 0.86; kA
